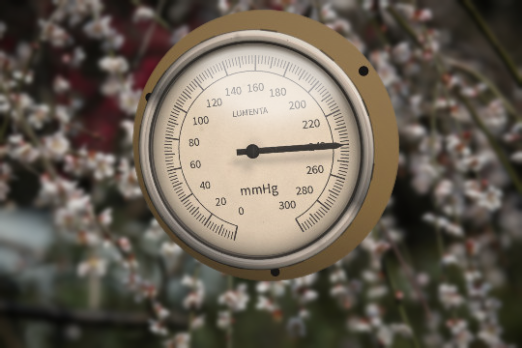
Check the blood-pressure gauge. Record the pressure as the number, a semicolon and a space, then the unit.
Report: 240; mmHg
